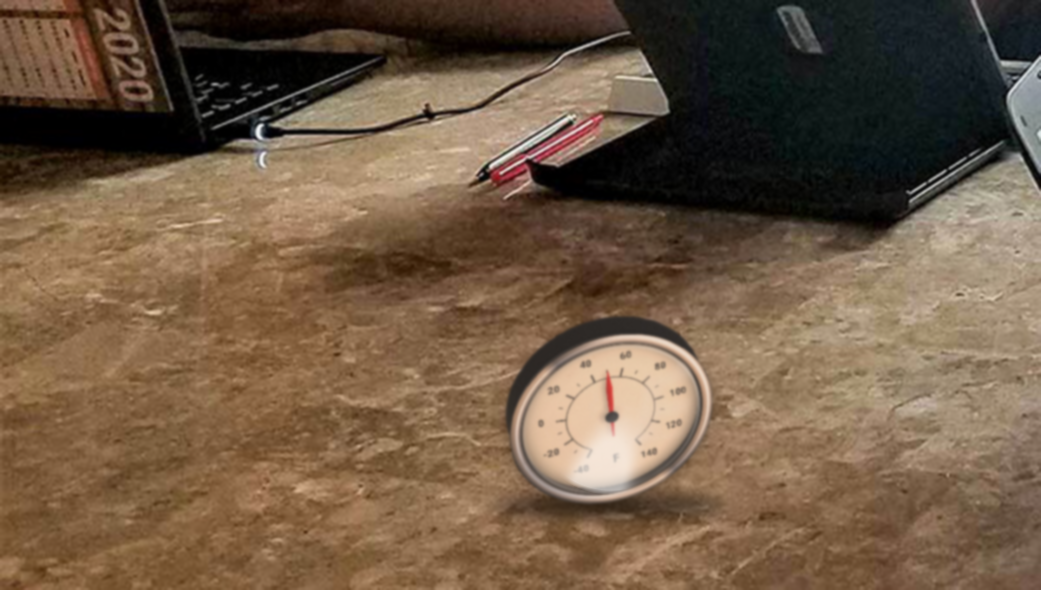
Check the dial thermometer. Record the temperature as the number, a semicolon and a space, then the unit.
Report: 50; °F
